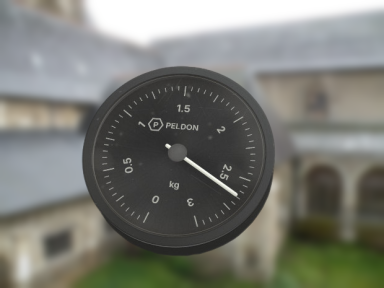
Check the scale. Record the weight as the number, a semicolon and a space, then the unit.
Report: 2.65; kg
